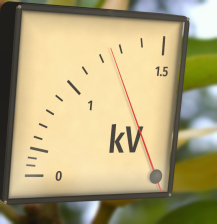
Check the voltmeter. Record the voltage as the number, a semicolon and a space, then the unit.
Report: 1.25; kV
